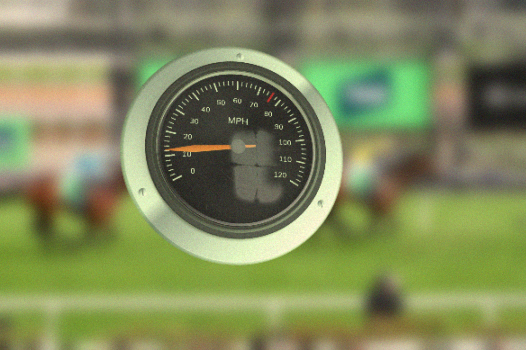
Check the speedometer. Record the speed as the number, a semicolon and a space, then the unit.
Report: 12; mph
